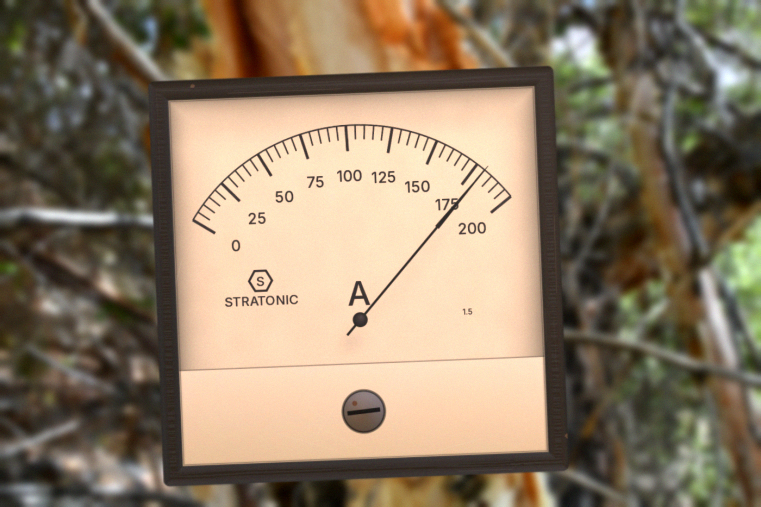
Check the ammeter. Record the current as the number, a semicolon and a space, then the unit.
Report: 180; A
